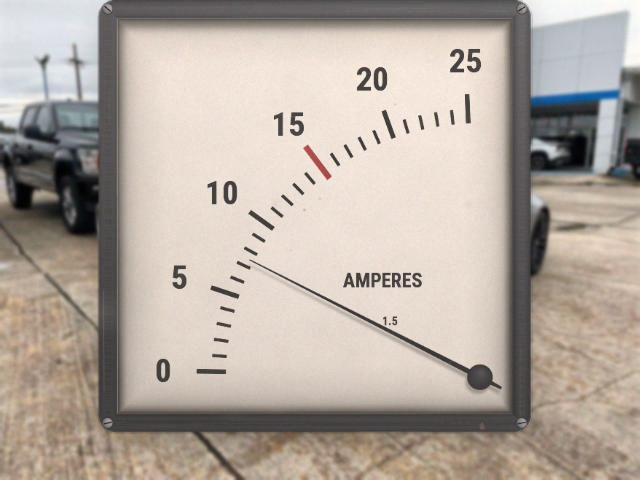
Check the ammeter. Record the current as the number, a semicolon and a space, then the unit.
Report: 7.5; A
